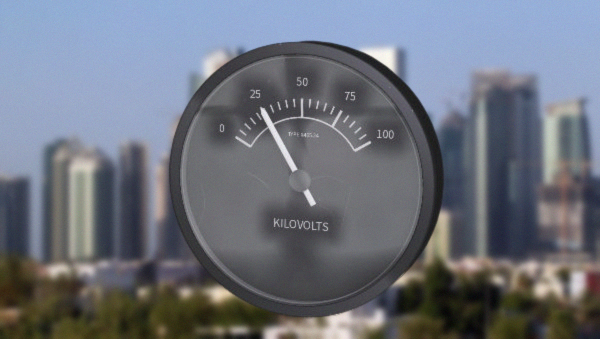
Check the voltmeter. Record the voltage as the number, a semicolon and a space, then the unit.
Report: 25; kV
